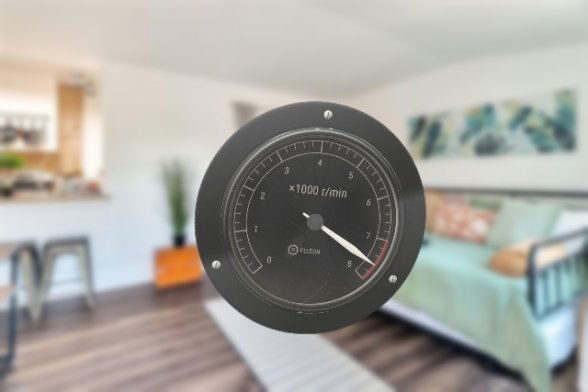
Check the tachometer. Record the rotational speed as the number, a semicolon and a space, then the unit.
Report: 7600; rpm
